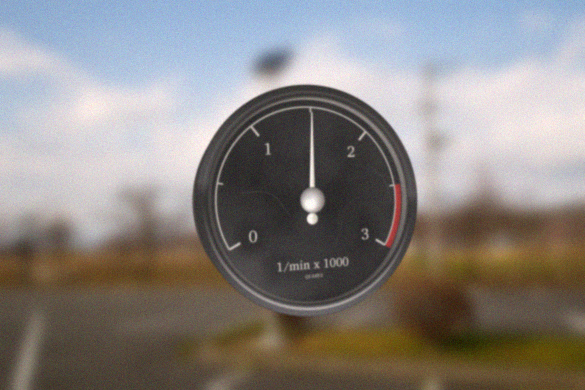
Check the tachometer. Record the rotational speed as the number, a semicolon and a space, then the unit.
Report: 1500; rpm
